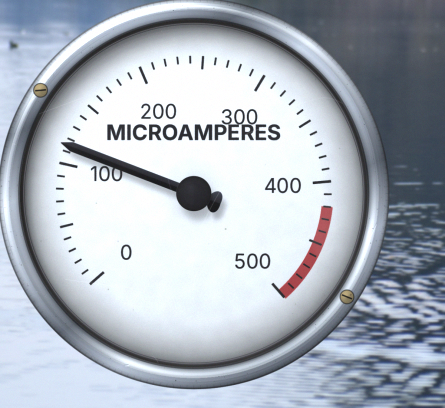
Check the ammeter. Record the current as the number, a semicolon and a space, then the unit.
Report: 115; µA
